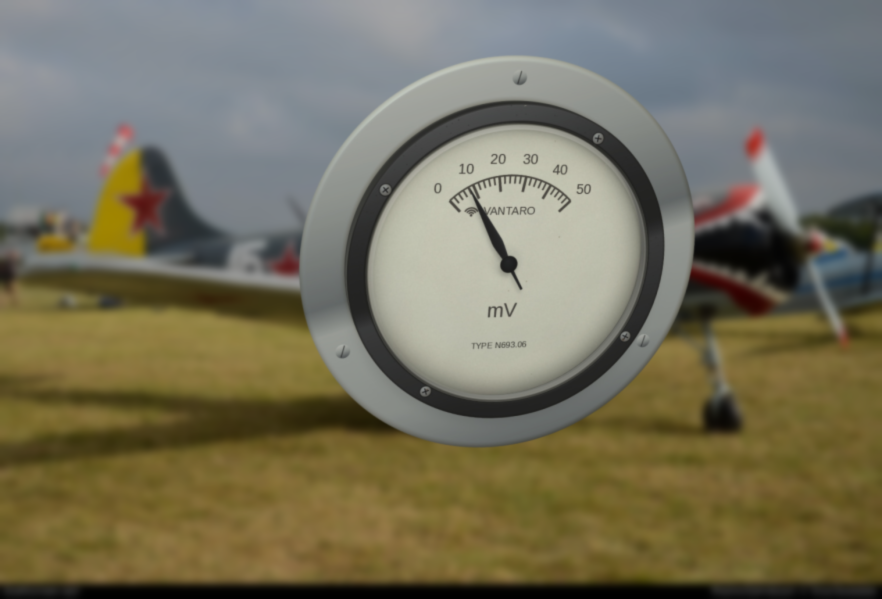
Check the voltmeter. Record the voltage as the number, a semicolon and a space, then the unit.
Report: 8; mV
